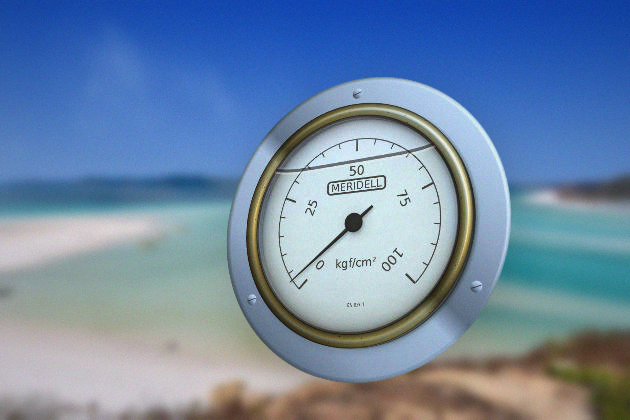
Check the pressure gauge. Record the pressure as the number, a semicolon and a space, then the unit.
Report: 2.5; kg/cm²
